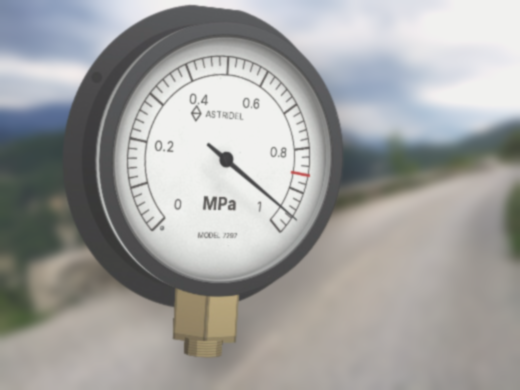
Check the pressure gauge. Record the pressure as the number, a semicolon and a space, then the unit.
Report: 0.96; MPa
